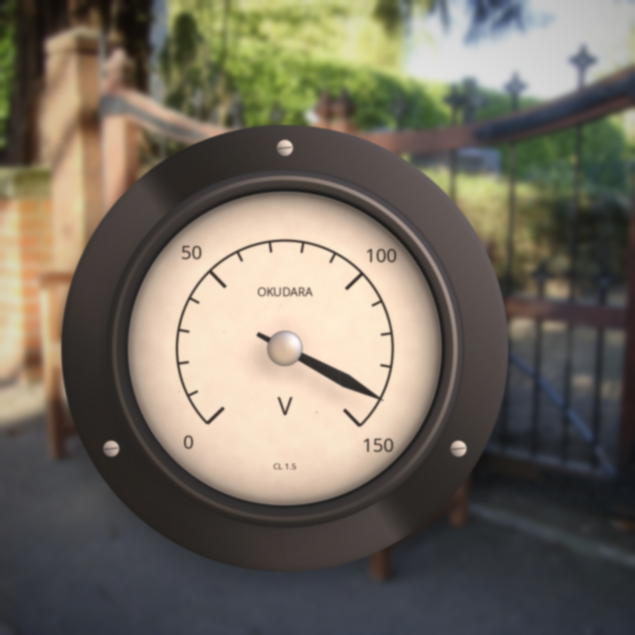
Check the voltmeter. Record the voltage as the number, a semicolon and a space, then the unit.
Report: 140; V
